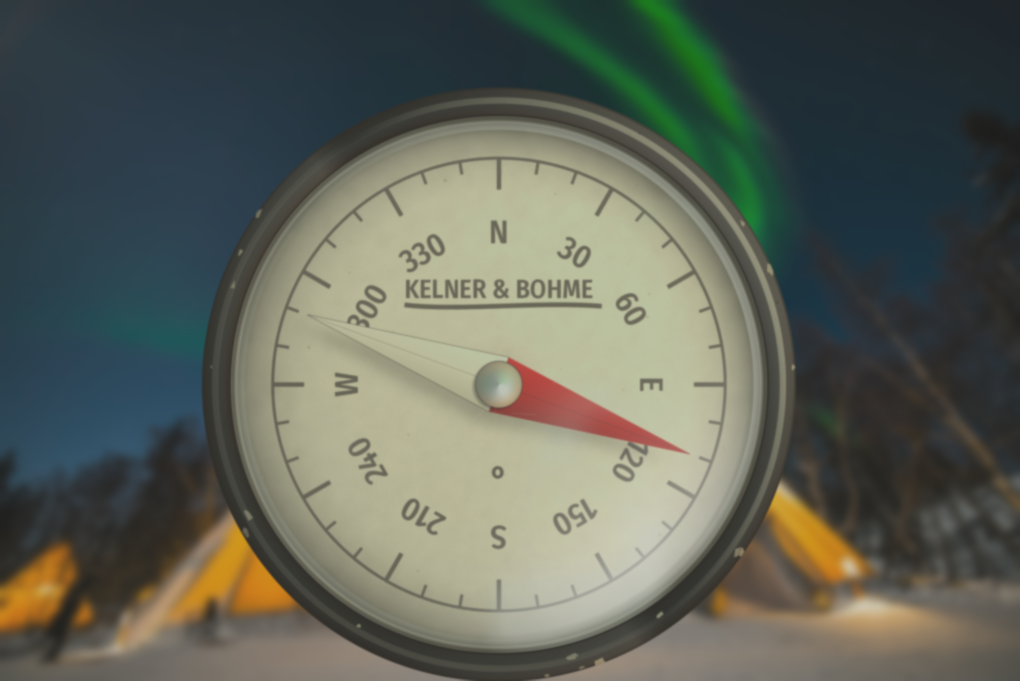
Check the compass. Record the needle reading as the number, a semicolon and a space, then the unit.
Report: 110; °
